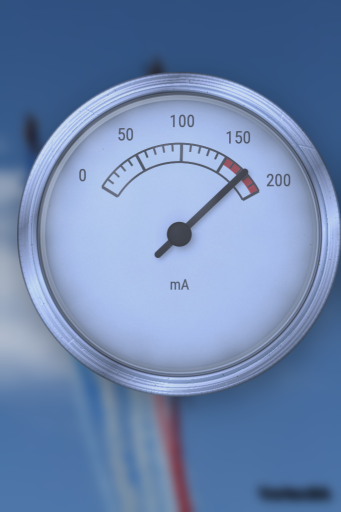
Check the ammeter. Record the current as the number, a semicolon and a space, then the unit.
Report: 175; mA
